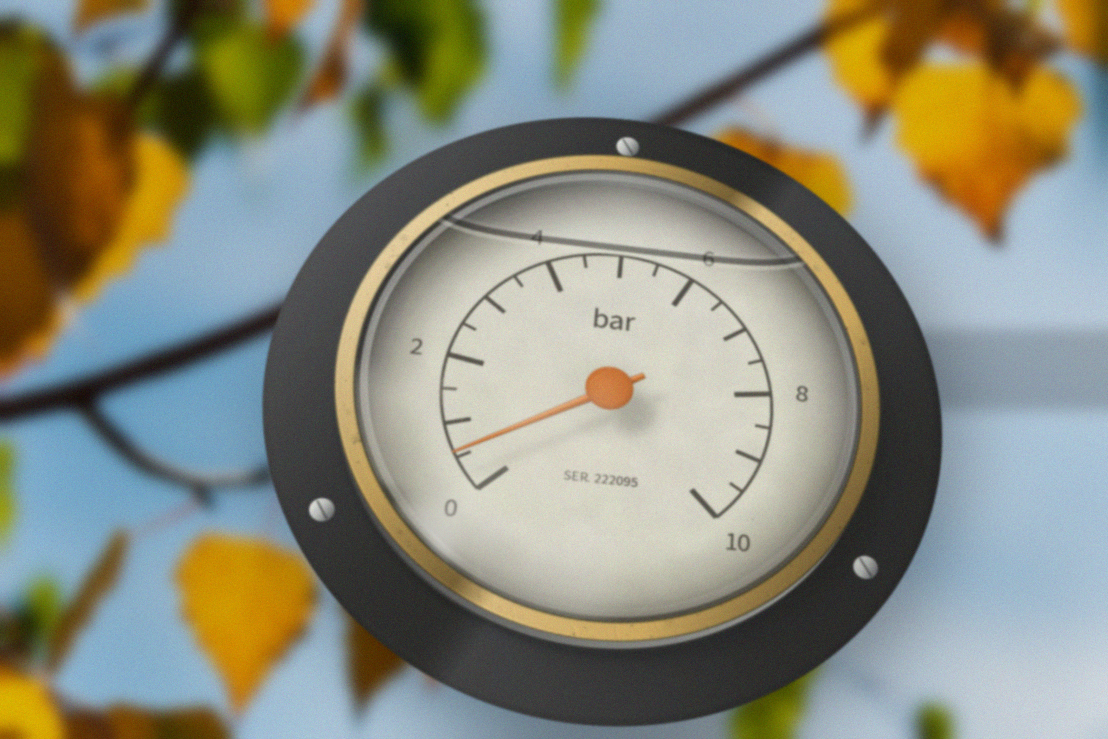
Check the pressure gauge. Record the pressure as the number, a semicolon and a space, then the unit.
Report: 0.5; bar
